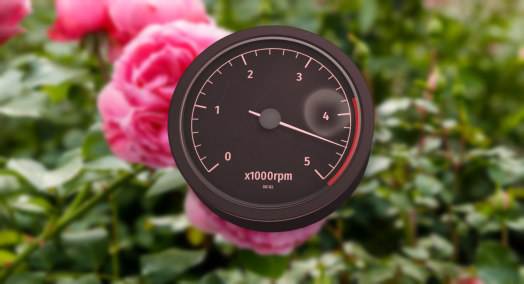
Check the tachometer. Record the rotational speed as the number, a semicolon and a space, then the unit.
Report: 4500; rpm
